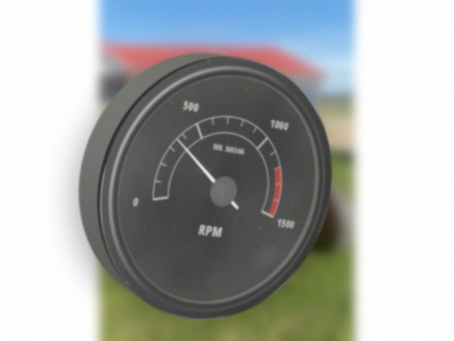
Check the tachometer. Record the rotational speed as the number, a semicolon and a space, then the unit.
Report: 350; rpm
